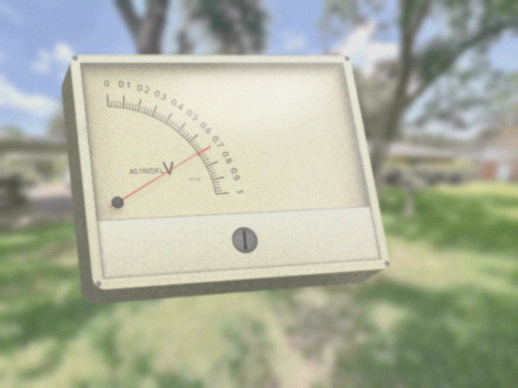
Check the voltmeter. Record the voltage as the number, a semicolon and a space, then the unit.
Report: 0.7; V
